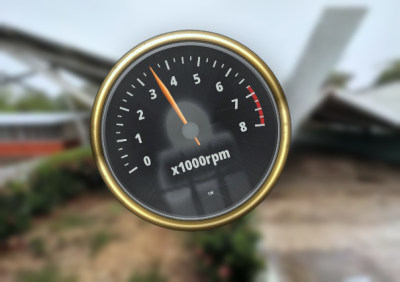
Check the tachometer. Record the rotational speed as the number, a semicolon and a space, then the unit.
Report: 3500; rpm
